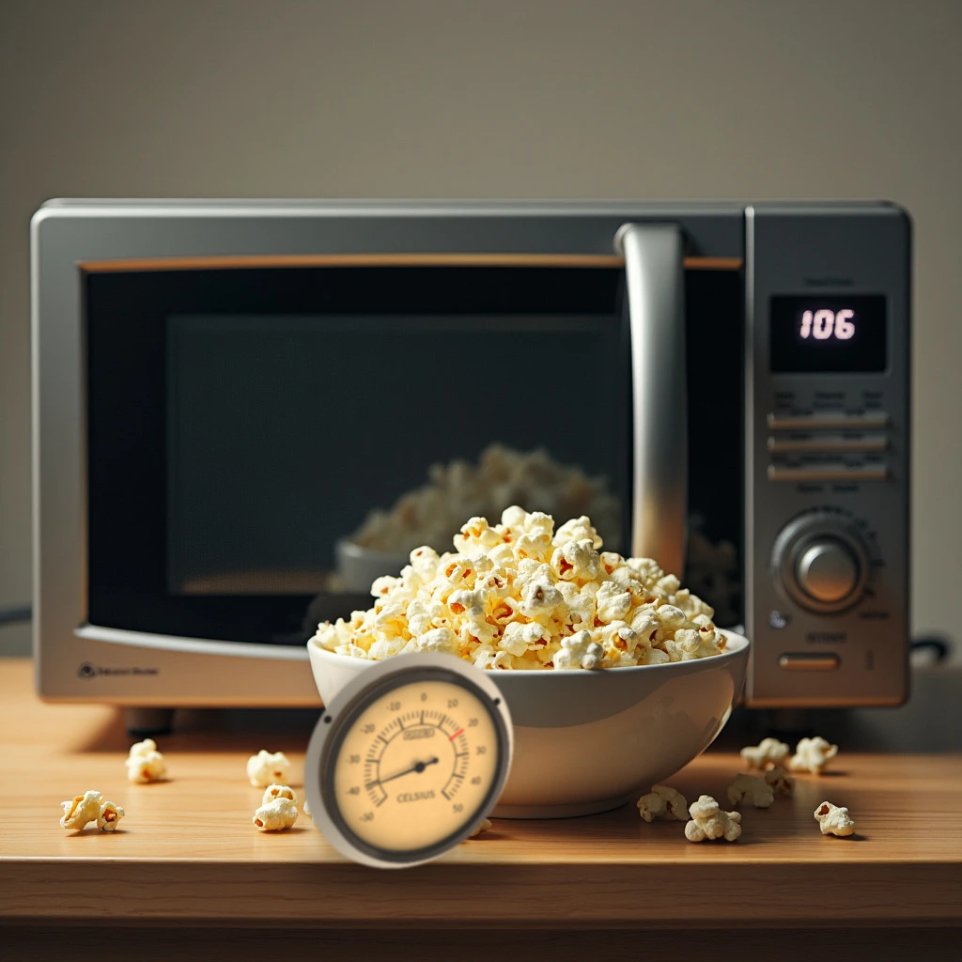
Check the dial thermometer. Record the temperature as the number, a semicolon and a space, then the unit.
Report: -40; °C
